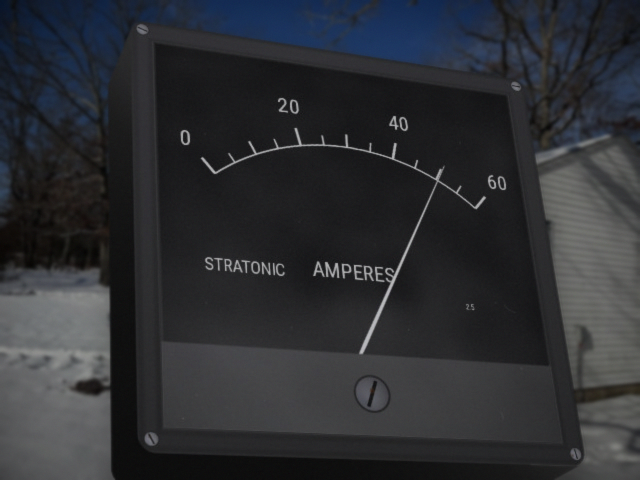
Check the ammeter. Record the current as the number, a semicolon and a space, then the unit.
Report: 50; A
